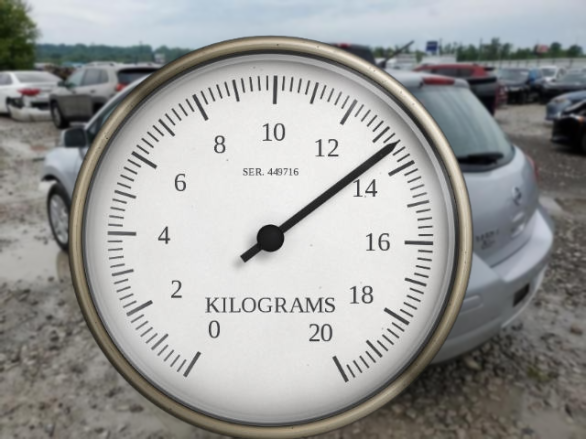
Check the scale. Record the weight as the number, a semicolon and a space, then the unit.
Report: 13.4; kg
